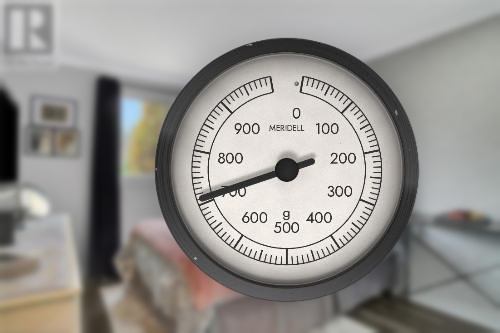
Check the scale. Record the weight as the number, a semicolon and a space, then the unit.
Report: 710; g
